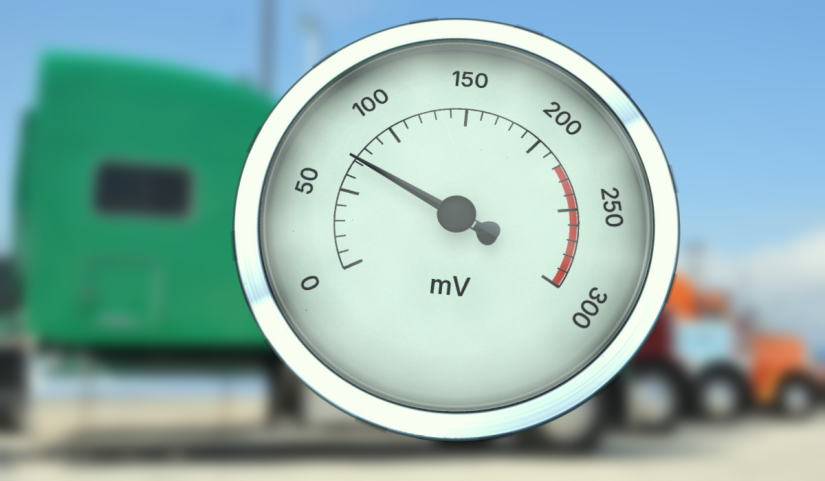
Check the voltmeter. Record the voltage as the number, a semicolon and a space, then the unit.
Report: 70; mV
